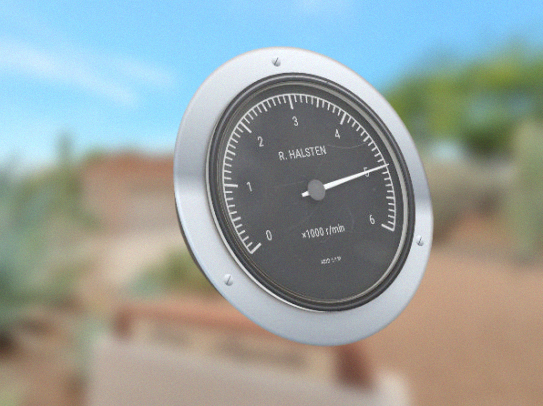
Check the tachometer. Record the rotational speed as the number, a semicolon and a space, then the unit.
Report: 5000; rpm
